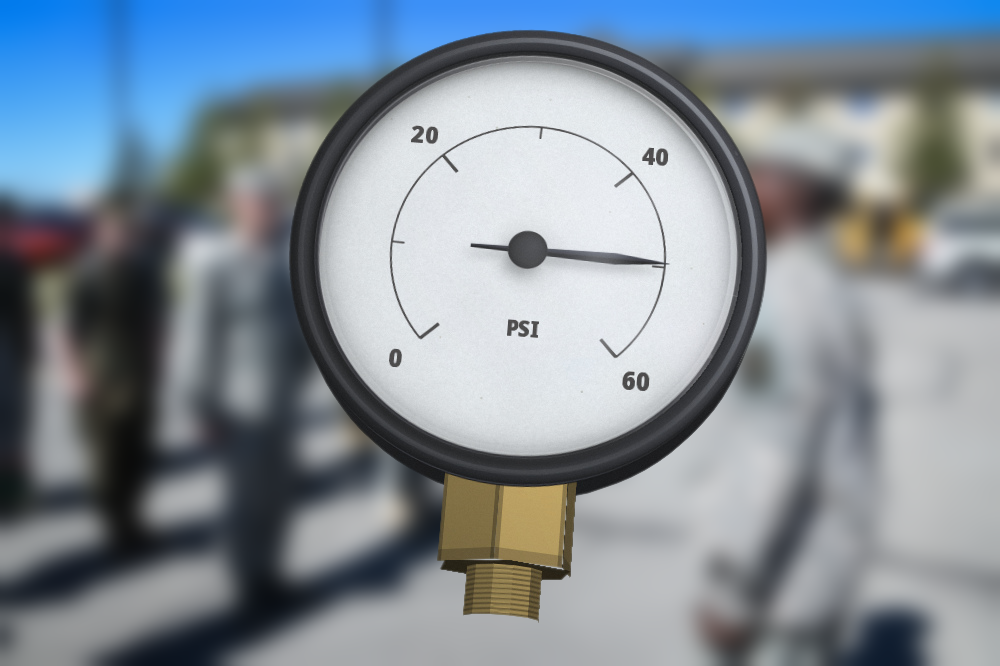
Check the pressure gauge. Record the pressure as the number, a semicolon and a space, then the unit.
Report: 50; psi
